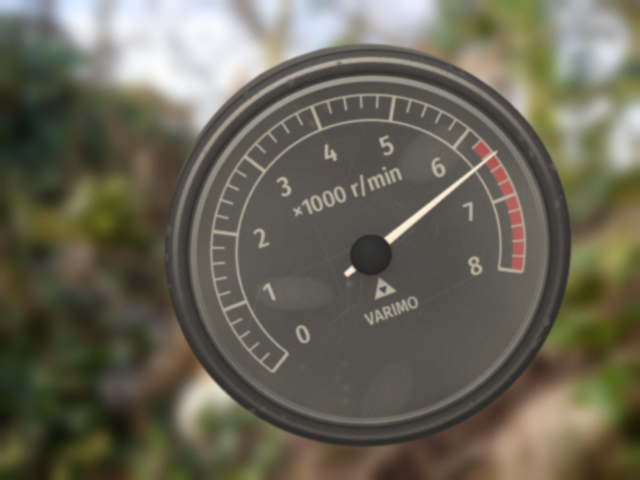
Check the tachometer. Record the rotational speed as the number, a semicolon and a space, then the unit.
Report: 6400; rpm
